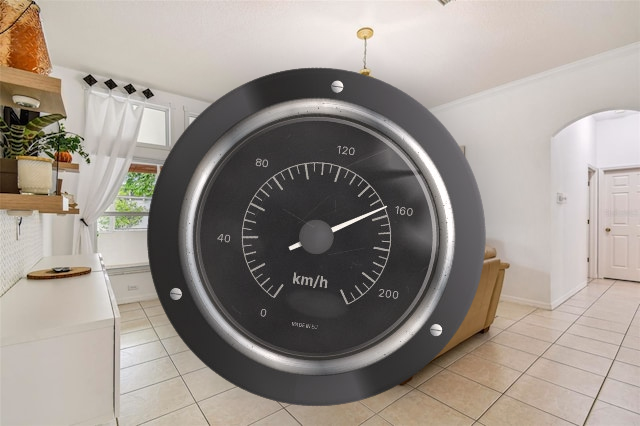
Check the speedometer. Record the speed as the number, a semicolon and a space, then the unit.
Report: 155; km/h
